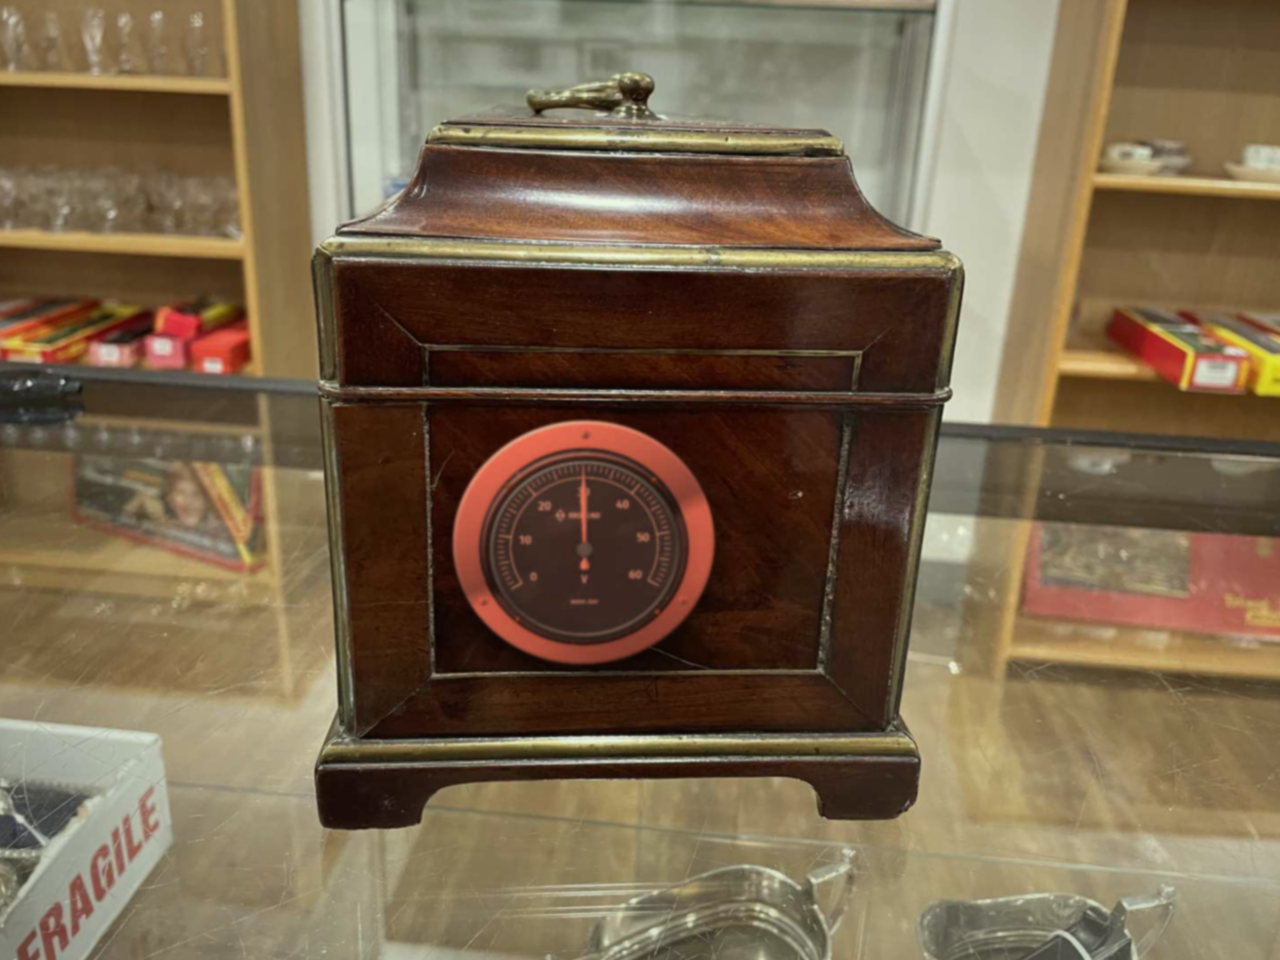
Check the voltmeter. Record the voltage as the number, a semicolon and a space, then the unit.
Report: 30; V
